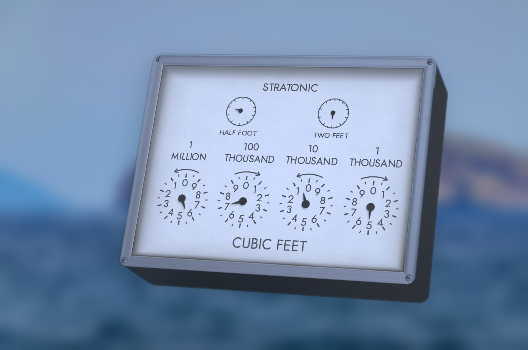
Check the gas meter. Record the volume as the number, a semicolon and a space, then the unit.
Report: 570500; ft³
